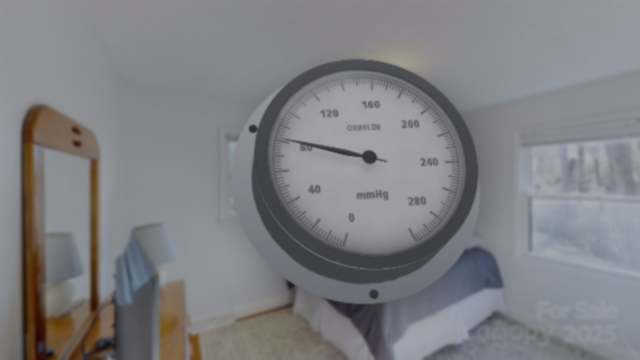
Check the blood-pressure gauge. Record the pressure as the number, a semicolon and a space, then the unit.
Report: 80; mmHg
